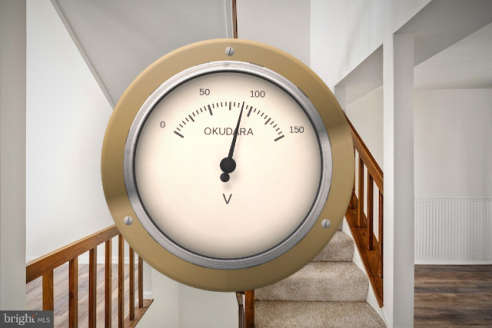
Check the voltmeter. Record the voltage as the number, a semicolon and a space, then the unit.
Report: 90; V
